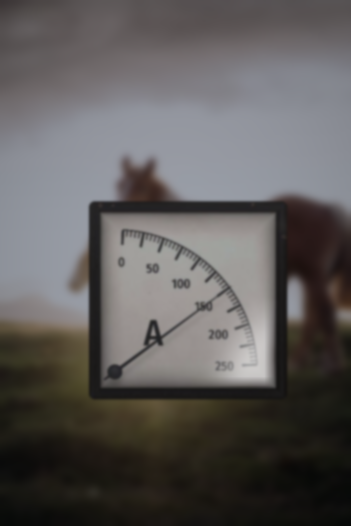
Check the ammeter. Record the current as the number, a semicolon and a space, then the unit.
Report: 150; A
